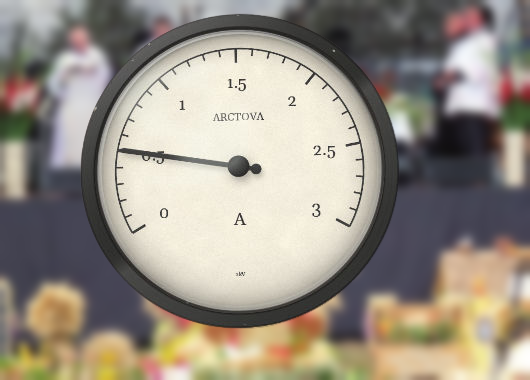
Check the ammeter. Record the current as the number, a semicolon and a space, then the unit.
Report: 0.5; A
